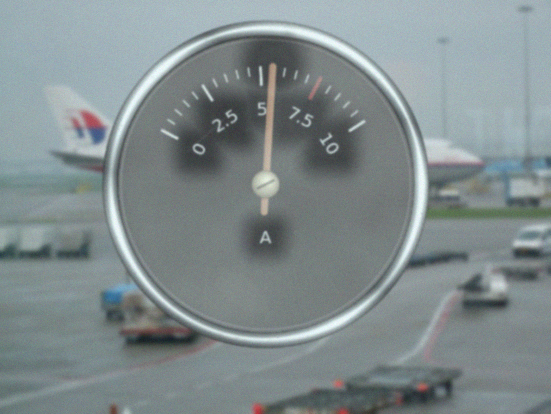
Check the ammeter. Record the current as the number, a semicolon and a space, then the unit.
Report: 5.5; A
